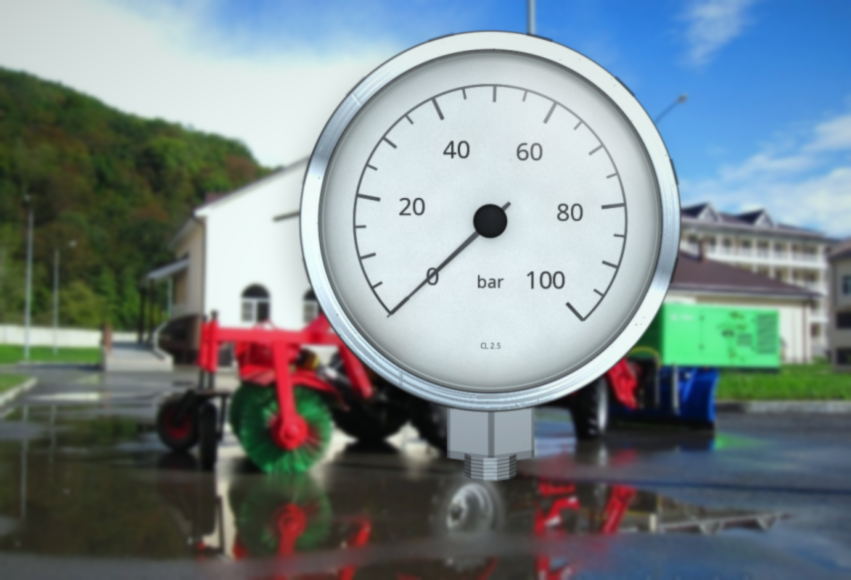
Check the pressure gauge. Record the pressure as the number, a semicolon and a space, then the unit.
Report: 0; bar
